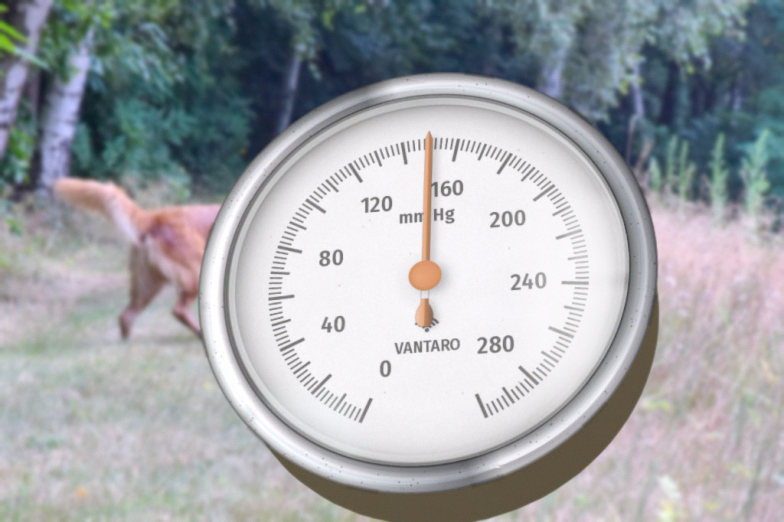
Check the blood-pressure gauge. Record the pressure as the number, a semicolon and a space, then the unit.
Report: 150; mmHg
